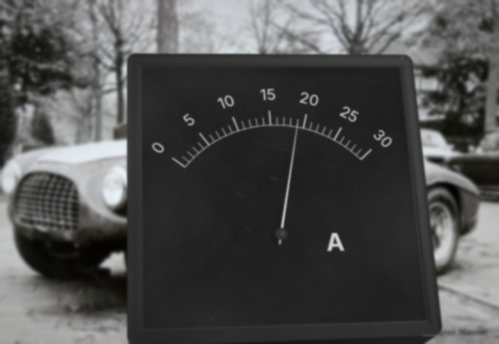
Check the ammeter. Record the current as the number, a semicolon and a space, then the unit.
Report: 19; A
